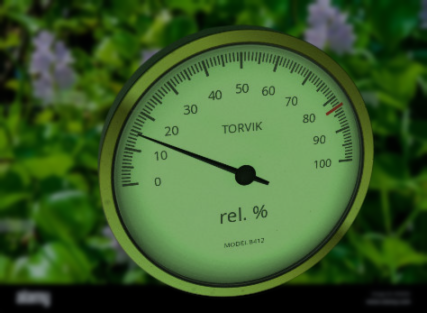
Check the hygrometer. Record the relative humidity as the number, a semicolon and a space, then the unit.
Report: 15; %
